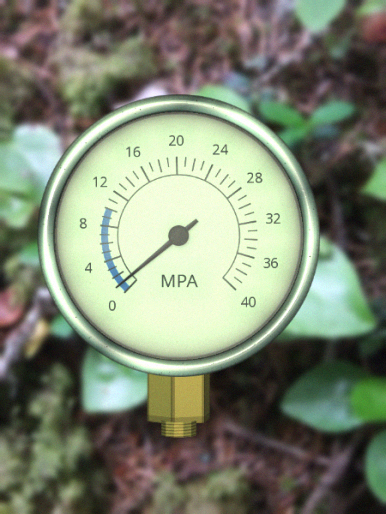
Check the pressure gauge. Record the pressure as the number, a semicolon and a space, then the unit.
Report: 1; MPa
